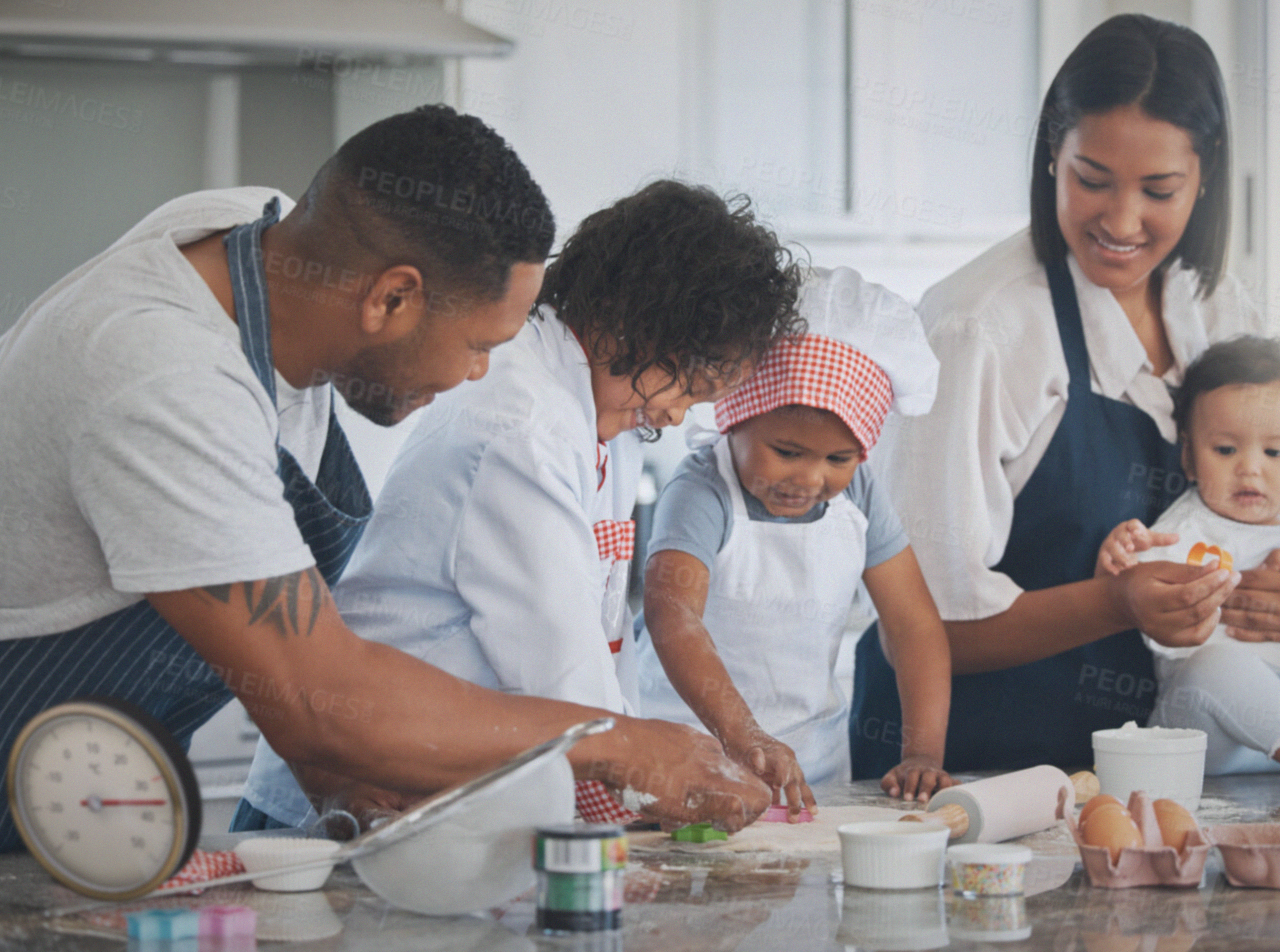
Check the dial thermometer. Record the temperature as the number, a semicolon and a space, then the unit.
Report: 35; °C
